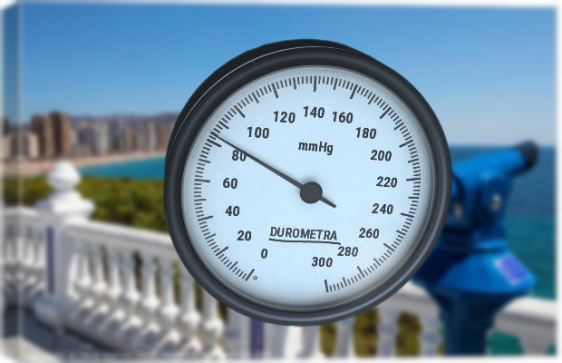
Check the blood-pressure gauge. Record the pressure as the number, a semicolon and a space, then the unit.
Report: 84; mmHg
